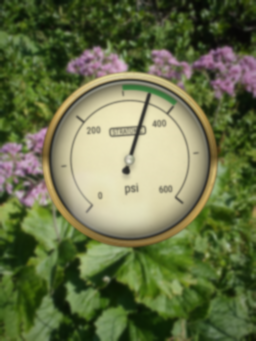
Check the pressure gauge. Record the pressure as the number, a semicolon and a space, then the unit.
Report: 350; psi
